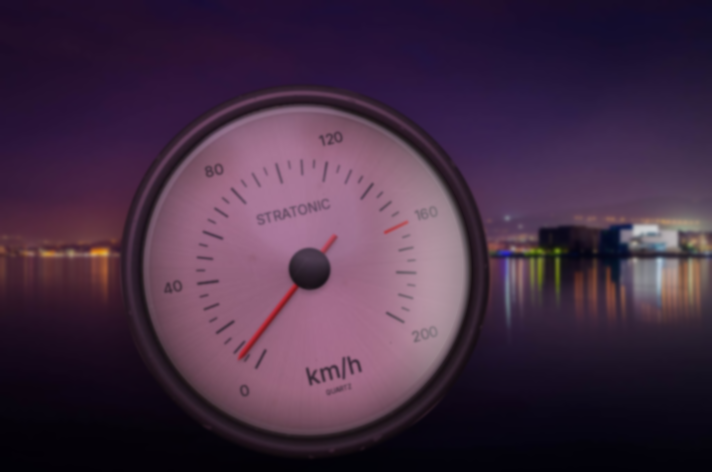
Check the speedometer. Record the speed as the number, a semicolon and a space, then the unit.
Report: 7.5; km/h
